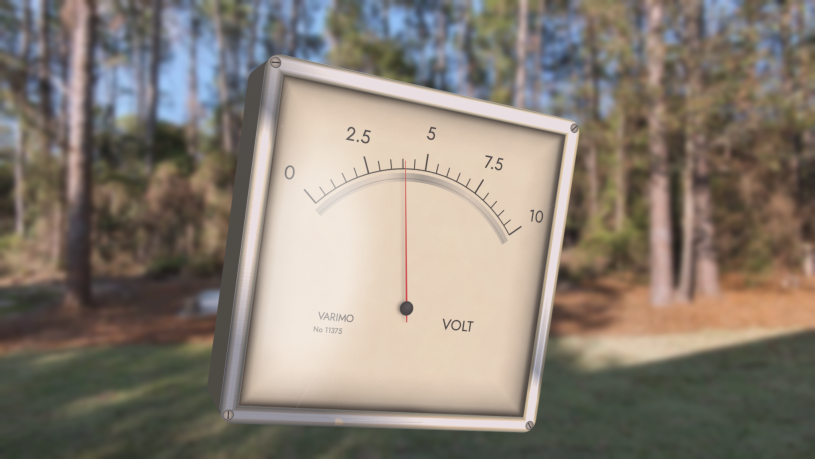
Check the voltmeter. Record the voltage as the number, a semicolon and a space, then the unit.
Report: 4; V
